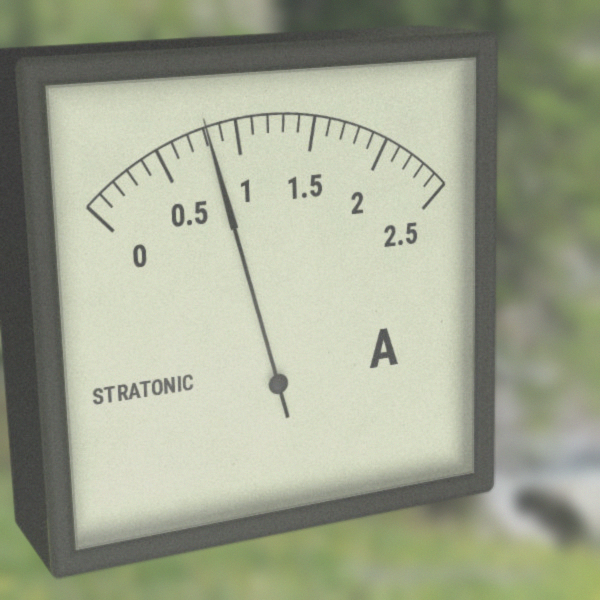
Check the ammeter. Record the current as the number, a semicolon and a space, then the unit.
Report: 0.8; A
